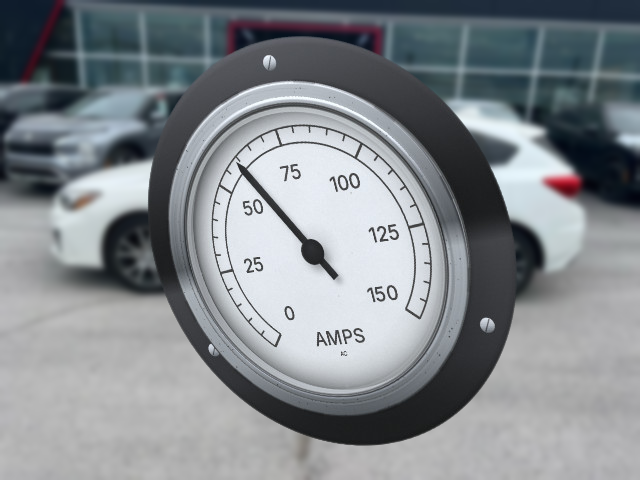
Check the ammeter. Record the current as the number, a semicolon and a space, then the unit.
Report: 60; A
